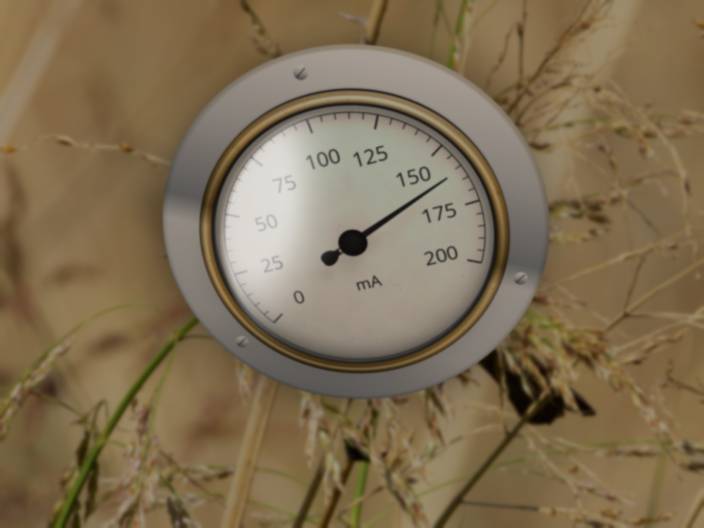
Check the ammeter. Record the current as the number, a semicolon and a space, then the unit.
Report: 160; mA
